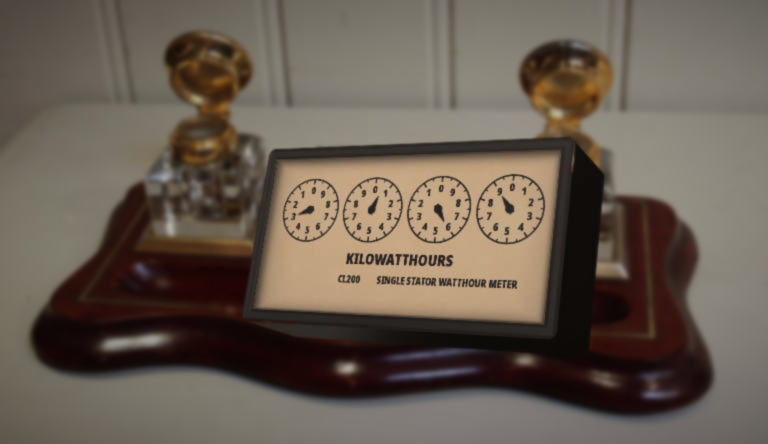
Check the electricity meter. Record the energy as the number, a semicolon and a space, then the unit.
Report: 3059; kWh
